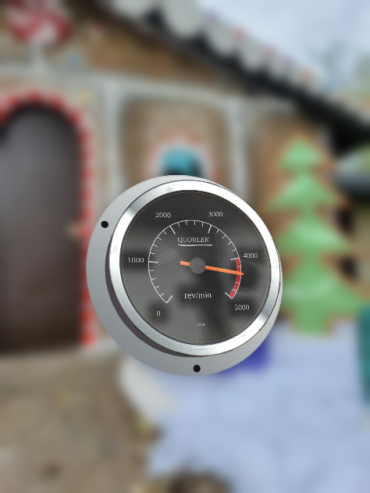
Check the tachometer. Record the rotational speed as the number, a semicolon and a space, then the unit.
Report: 4400; rpm
